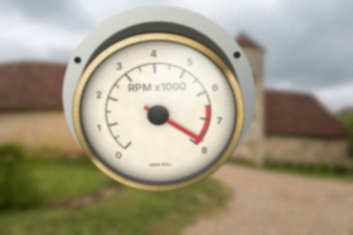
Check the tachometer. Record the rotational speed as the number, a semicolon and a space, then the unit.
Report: 7750; rpm
